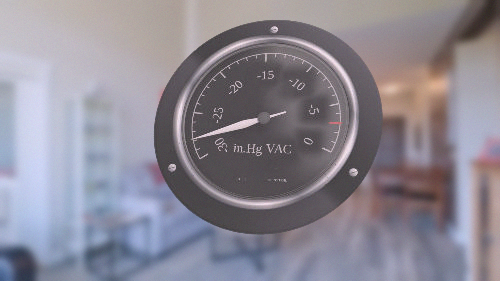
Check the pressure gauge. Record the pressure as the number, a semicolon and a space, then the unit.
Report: -28; inHg
